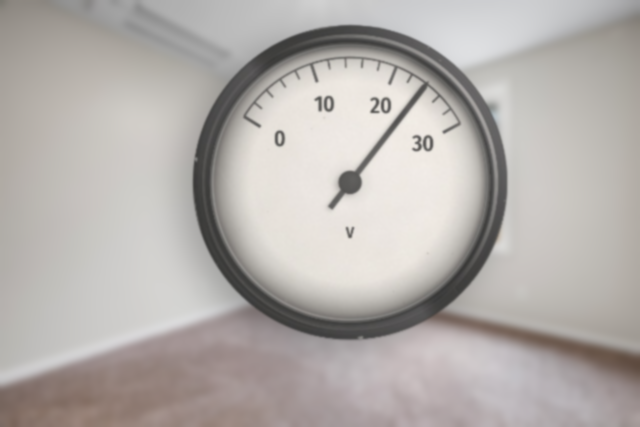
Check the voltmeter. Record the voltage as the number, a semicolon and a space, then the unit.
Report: 24; V
